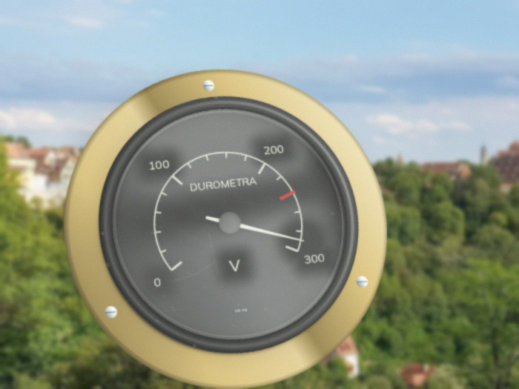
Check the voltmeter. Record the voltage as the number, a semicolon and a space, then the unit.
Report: 290; V
